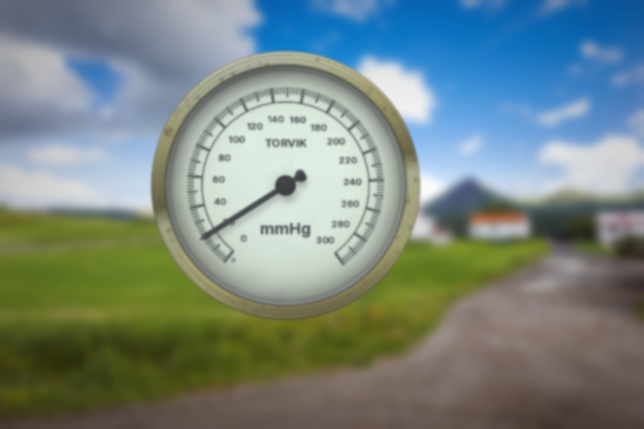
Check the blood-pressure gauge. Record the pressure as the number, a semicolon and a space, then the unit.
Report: 20; mmHg
